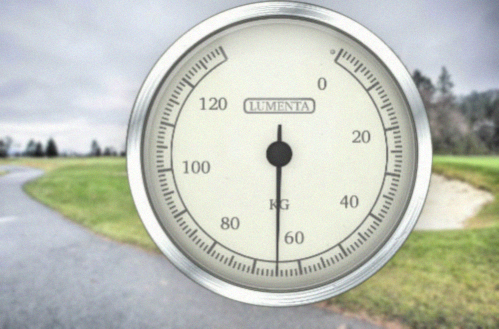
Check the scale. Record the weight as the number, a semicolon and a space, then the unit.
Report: 65; kg
